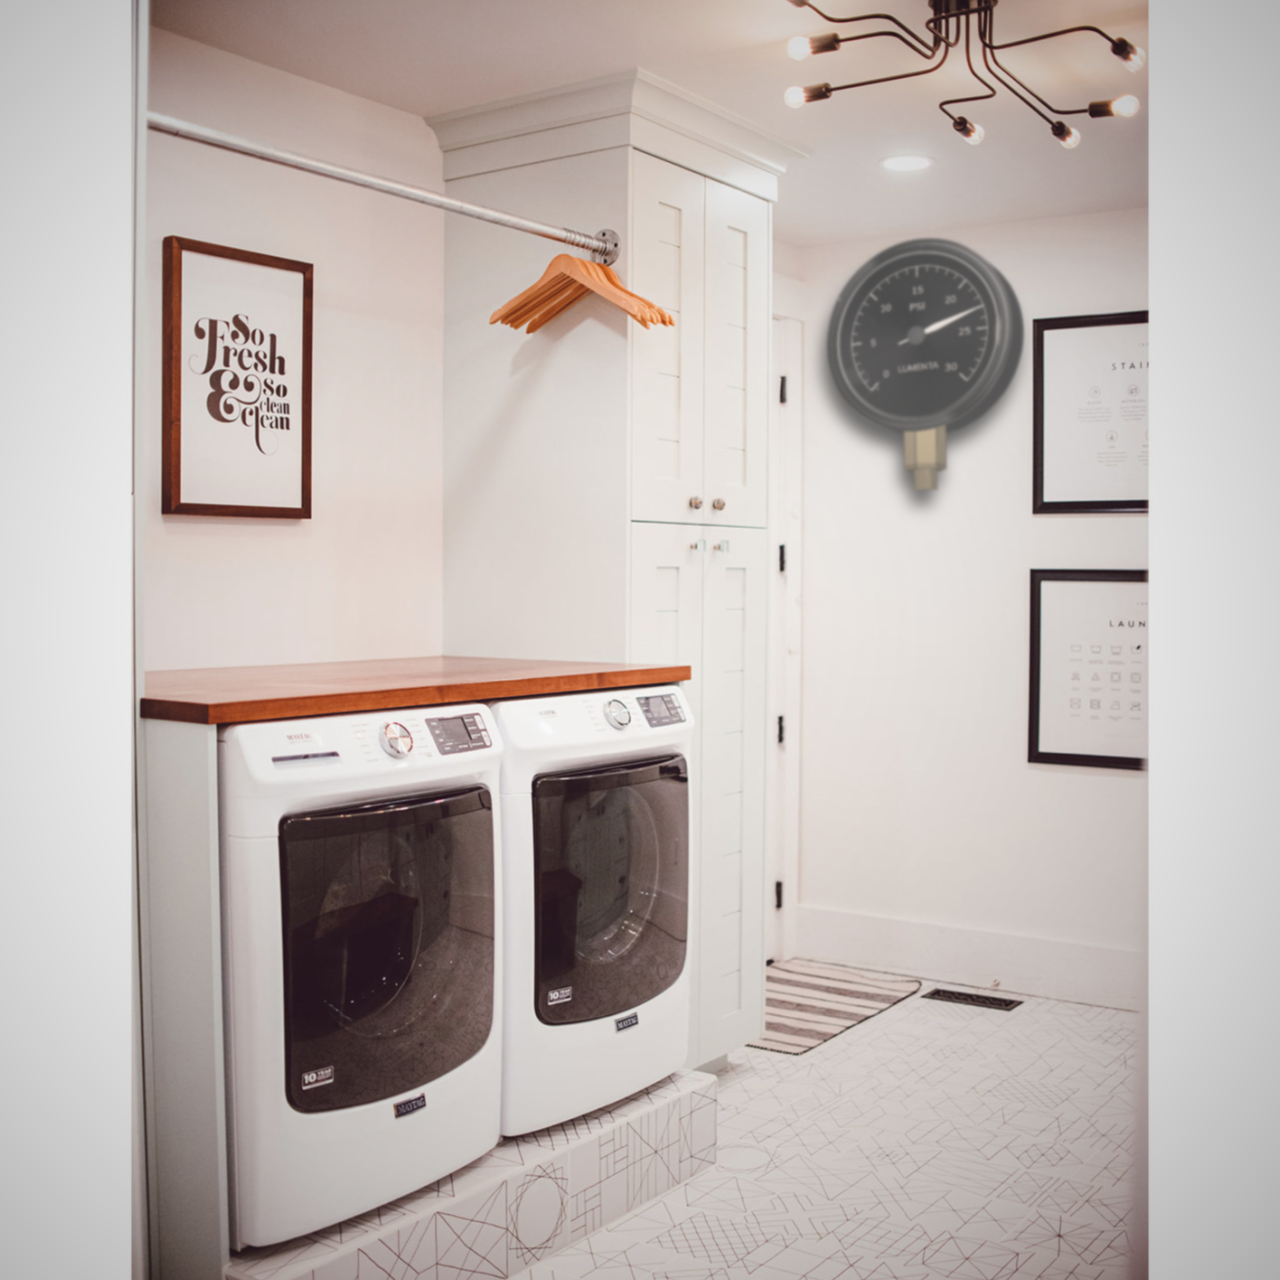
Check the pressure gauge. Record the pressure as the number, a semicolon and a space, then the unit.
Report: 23; psi
